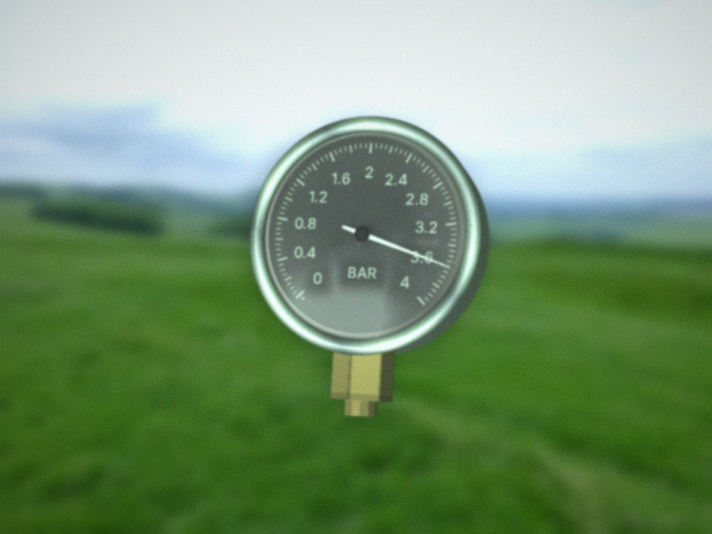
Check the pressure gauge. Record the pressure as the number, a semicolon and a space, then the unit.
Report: 3.6; bar
